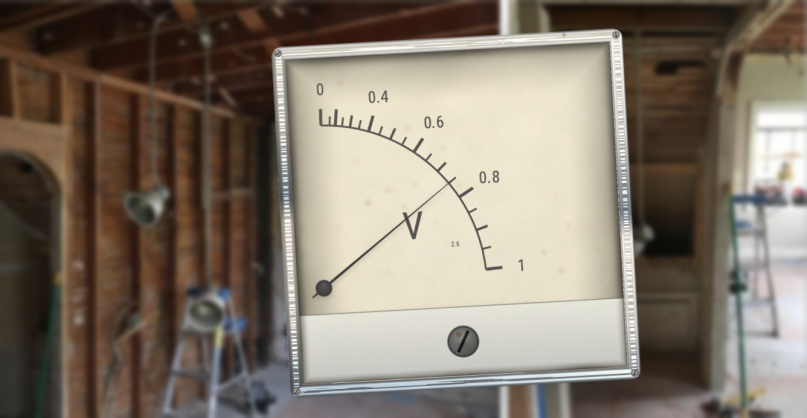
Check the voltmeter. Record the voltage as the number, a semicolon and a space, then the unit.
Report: 0.75; V
